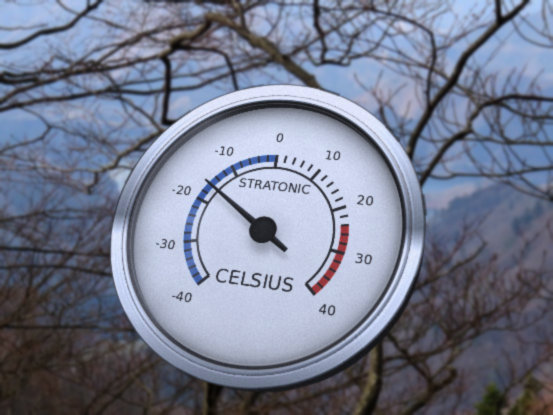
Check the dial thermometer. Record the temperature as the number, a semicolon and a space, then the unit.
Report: -16; °C
